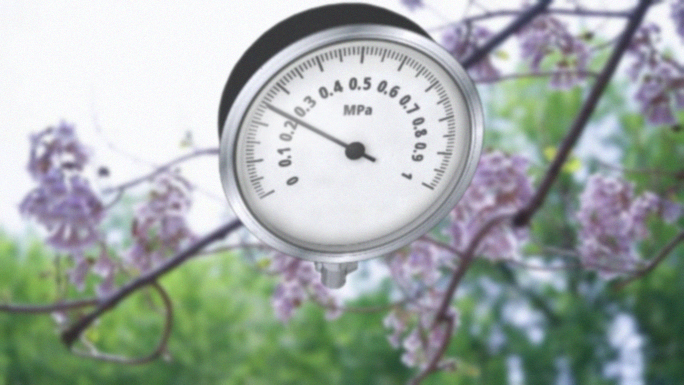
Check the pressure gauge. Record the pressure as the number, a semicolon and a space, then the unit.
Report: 0.25; MPa
